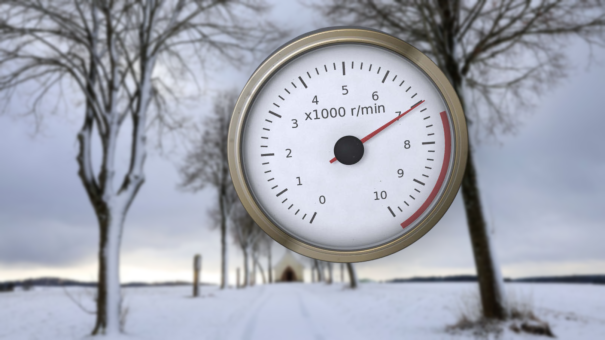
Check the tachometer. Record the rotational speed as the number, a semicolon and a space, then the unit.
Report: 7000; rpm
